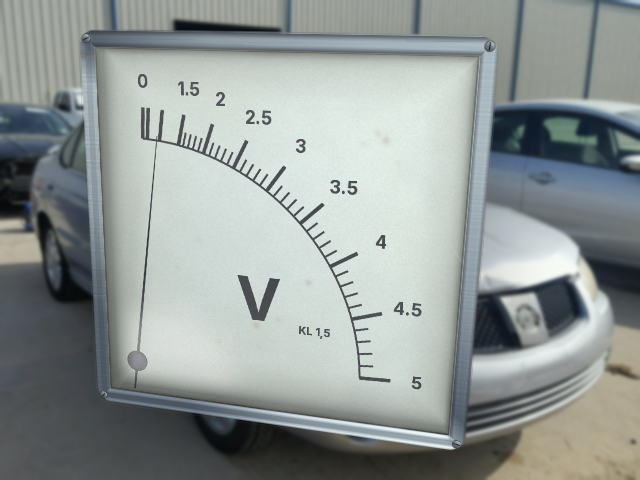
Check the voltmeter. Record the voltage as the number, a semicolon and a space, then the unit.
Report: 1; V
